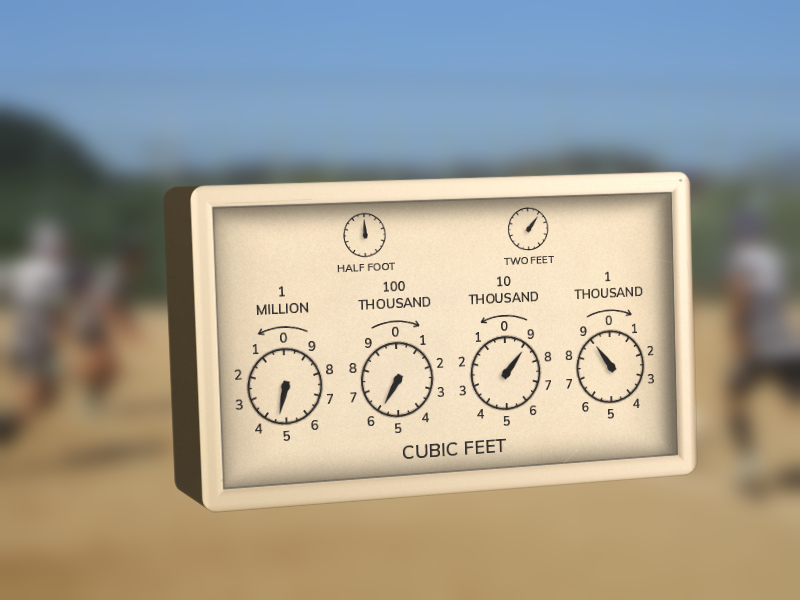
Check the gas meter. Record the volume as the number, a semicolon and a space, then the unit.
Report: 458900; ft³
